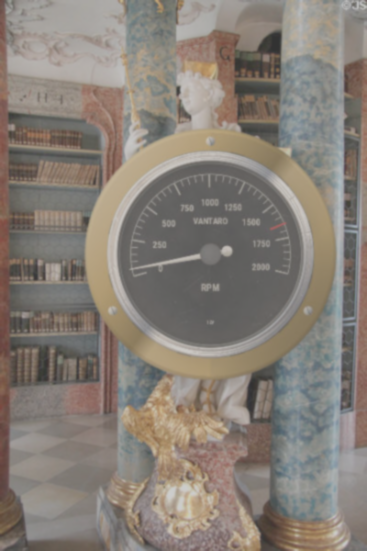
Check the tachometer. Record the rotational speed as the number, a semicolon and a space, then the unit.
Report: 50; rpm
